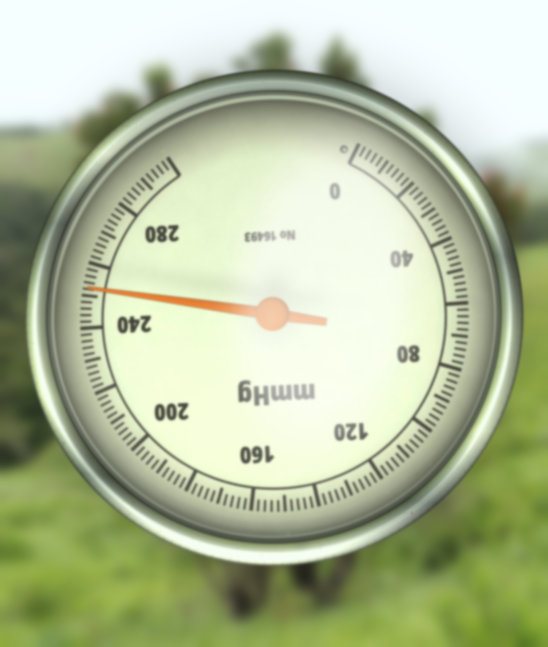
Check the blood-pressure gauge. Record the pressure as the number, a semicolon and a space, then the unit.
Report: 252; mmHg
